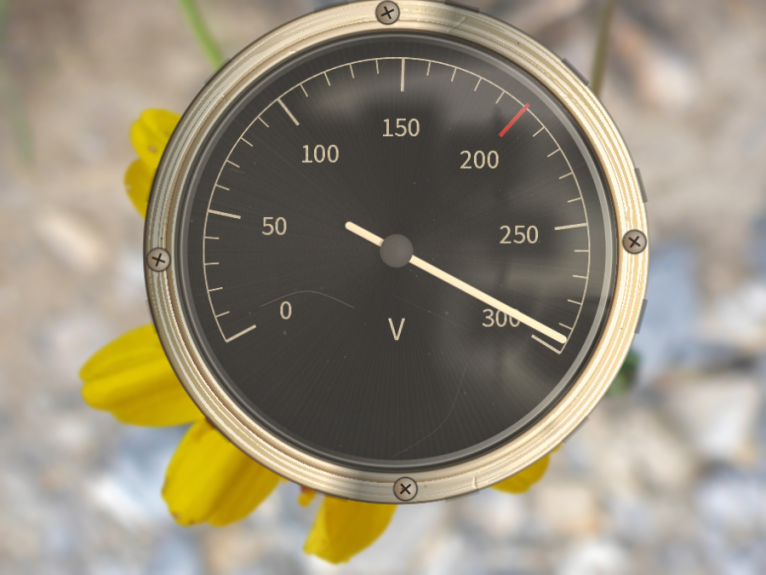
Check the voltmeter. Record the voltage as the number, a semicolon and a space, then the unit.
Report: 295; V
